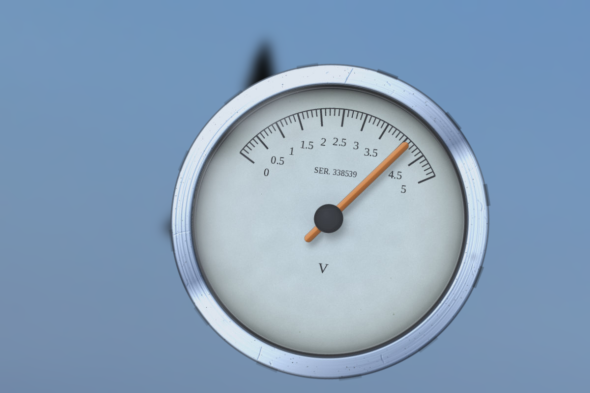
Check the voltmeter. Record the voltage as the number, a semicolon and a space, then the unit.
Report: 4.1; V
